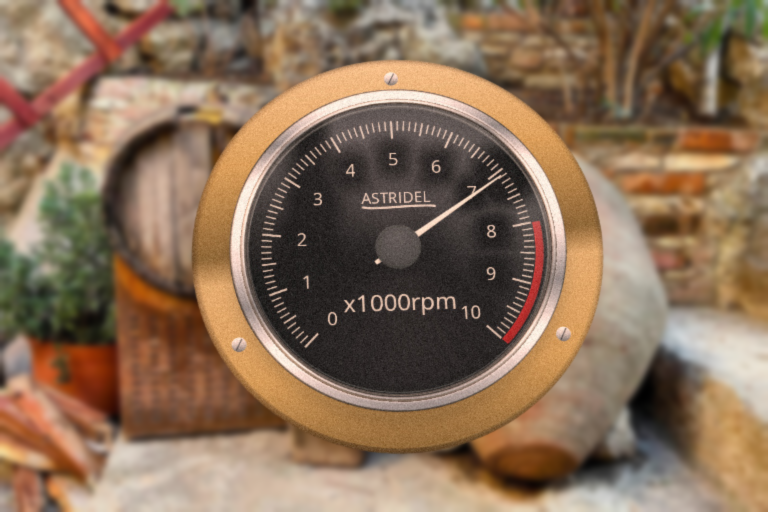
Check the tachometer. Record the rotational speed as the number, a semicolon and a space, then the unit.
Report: 7100; rpm
